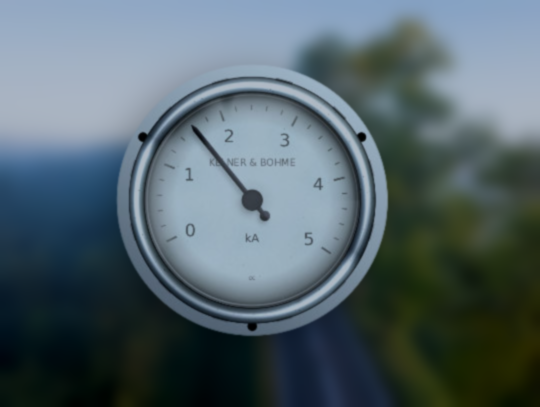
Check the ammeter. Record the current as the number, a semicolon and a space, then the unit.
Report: 1.6; kA
